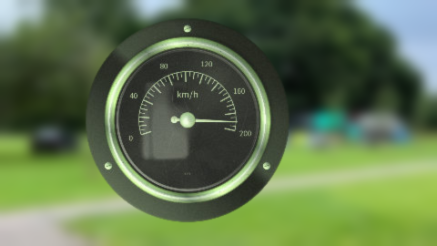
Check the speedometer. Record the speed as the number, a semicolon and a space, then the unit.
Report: 190; km/h
